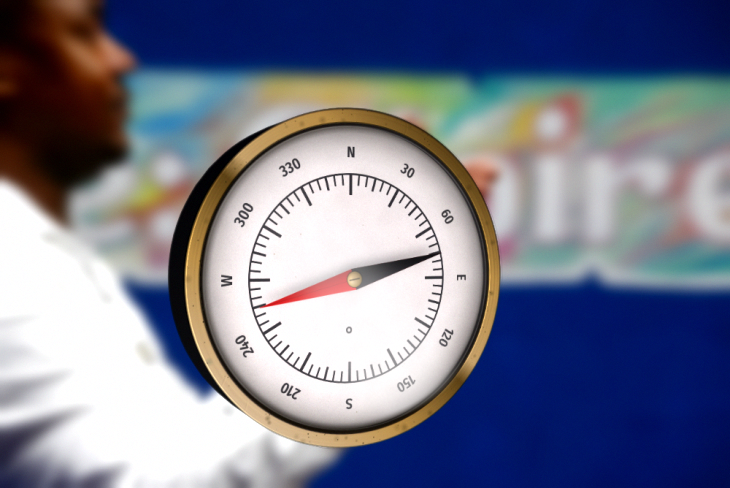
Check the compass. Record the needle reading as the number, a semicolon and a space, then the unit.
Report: 255; °
